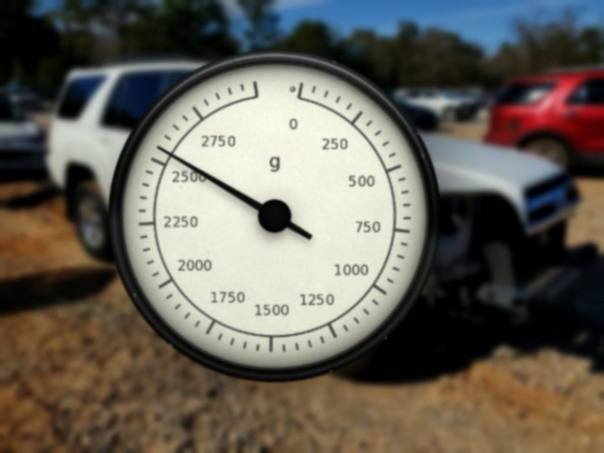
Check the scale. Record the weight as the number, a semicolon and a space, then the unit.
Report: 2550; g
